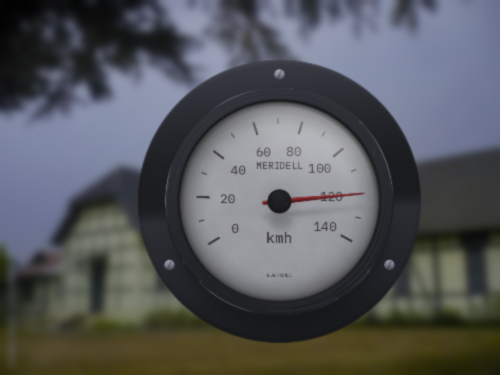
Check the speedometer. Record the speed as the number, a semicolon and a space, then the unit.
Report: 120; km/h
